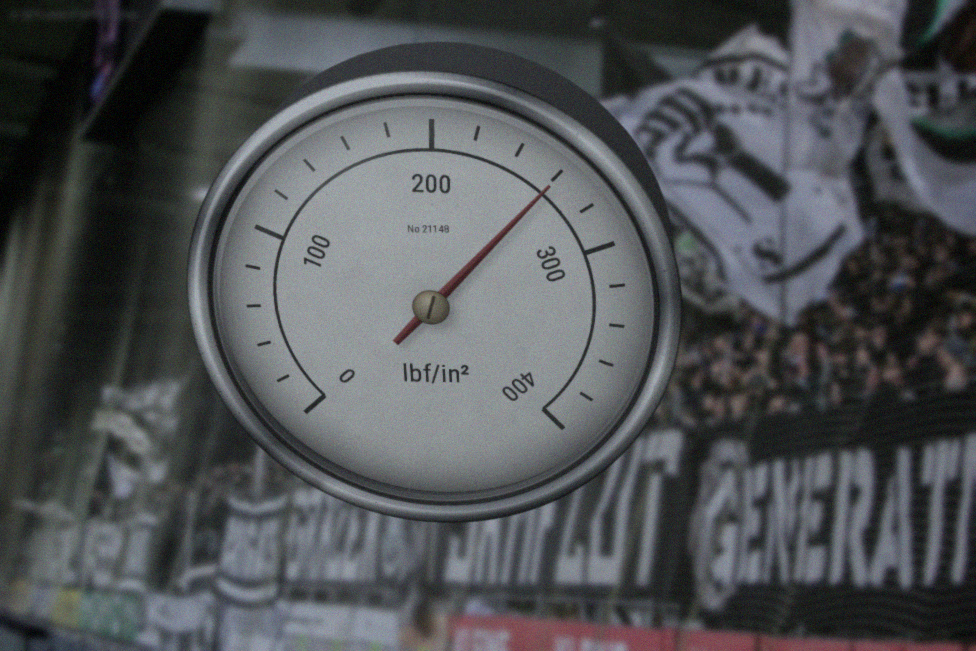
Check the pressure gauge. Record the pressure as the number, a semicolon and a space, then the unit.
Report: 260; psi
